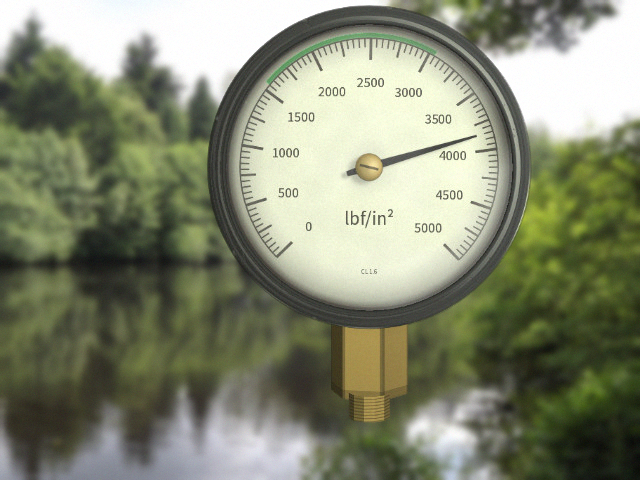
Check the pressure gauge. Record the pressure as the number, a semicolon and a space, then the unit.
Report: 3850; psi
